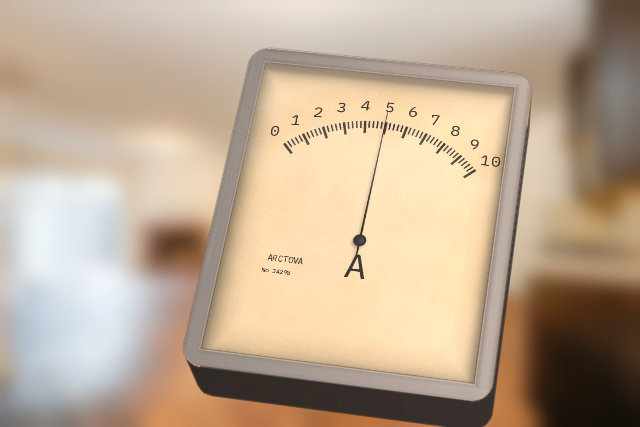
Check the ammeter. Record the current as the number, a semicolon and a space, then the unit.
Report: 5; A
